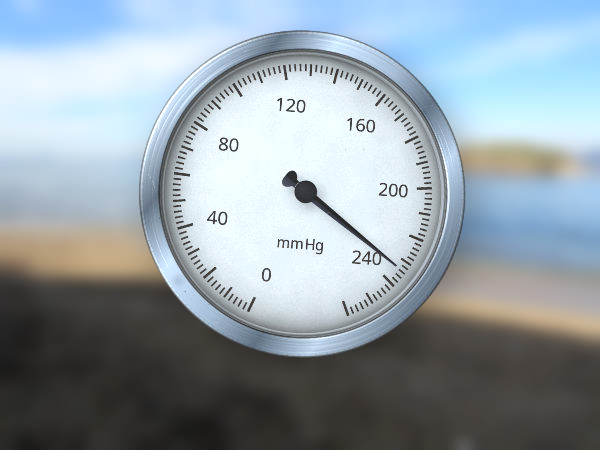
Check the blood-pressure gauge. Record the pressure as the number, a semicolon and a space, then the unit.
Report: 234; mmHg
